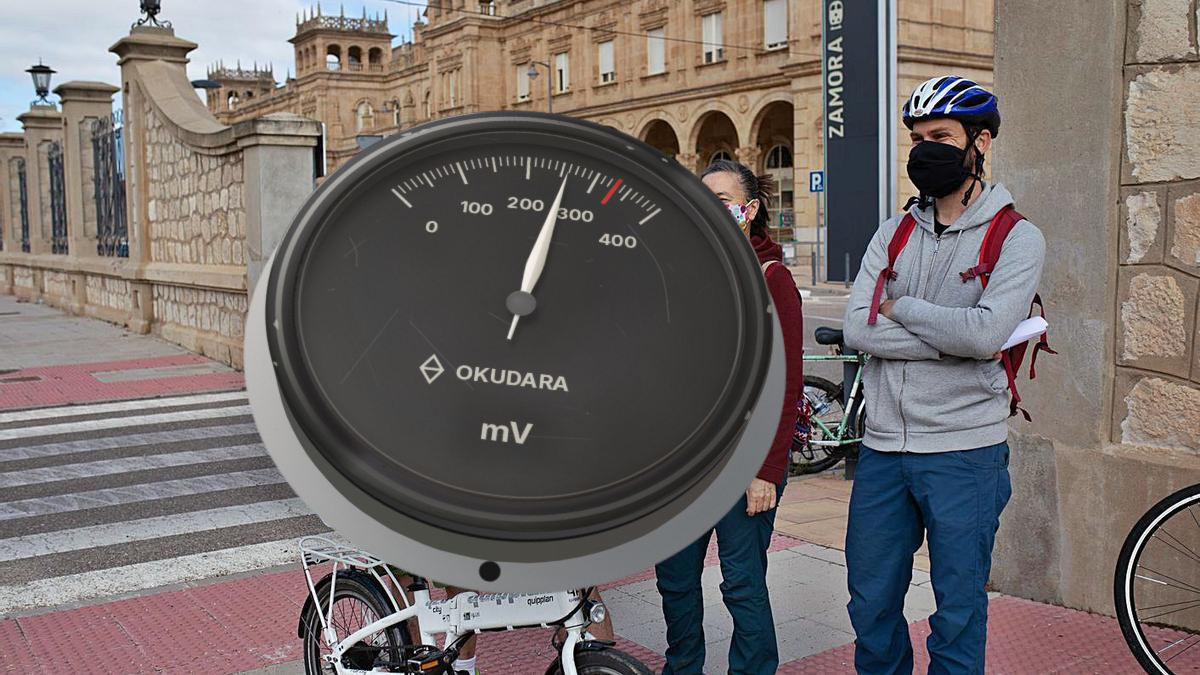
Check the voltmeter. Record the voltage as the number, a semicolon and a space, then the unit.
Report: 260; mV
